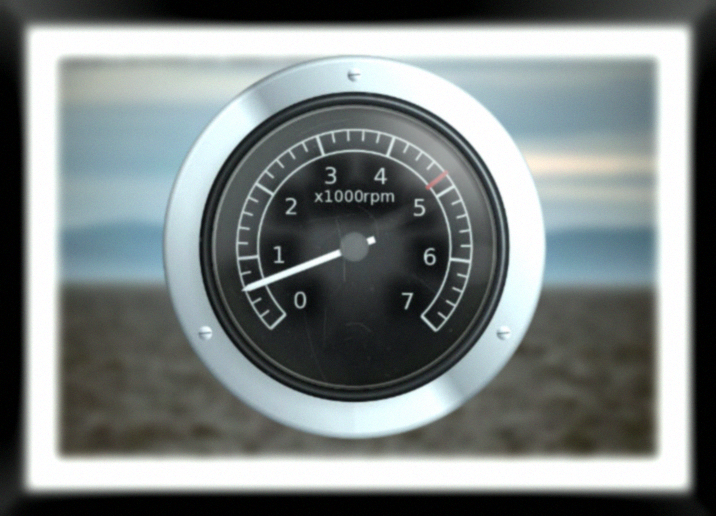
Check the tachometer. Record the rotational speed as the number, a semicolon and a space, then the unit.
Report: 600; rpm
